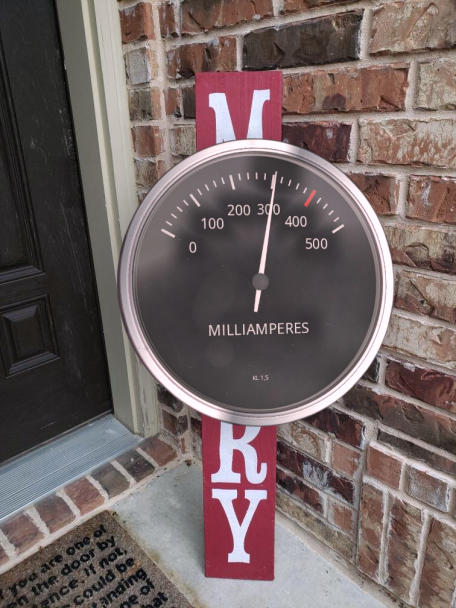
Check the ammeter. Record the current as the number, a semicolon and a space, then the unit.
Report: 300; mA
